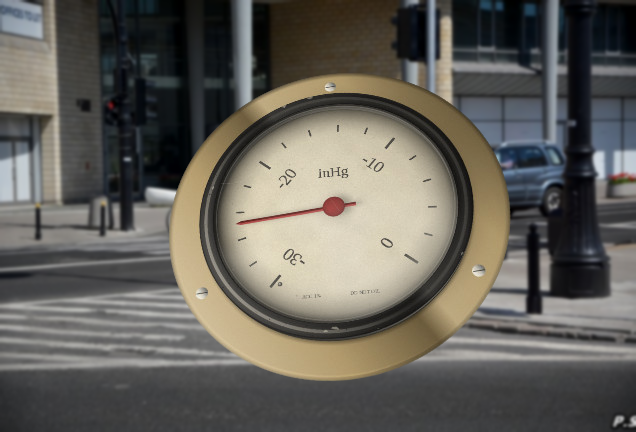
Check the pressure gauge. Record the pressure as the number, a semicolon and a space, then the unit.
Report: -25; inHg
